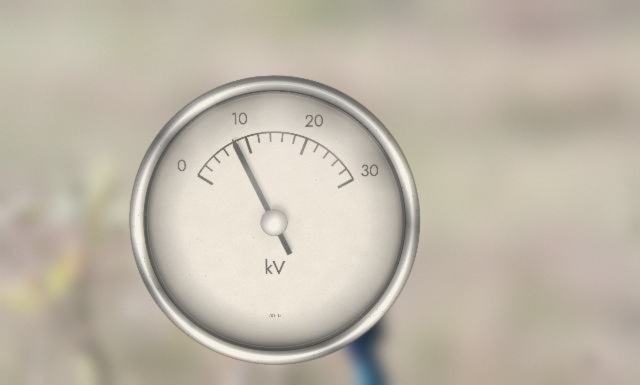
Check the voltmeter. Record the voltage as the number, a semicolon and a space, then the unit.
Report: 8; kV
